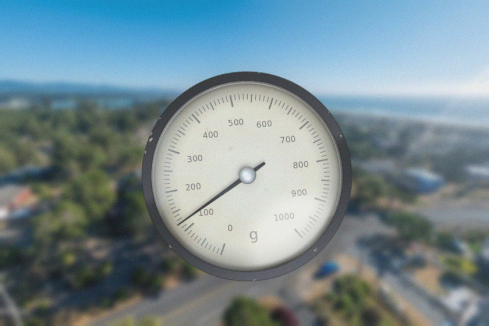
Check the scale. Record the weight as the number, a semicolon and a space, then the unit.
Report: 120; g
